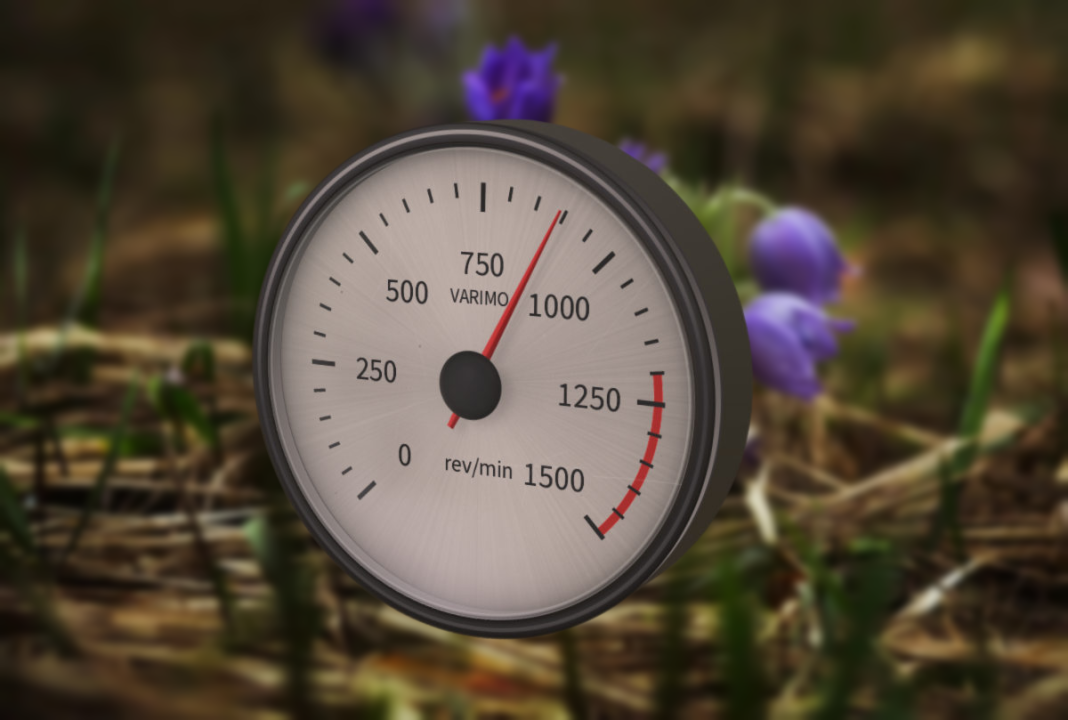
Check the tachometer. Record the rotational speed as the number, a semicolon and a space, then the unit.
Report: 900; rpm
